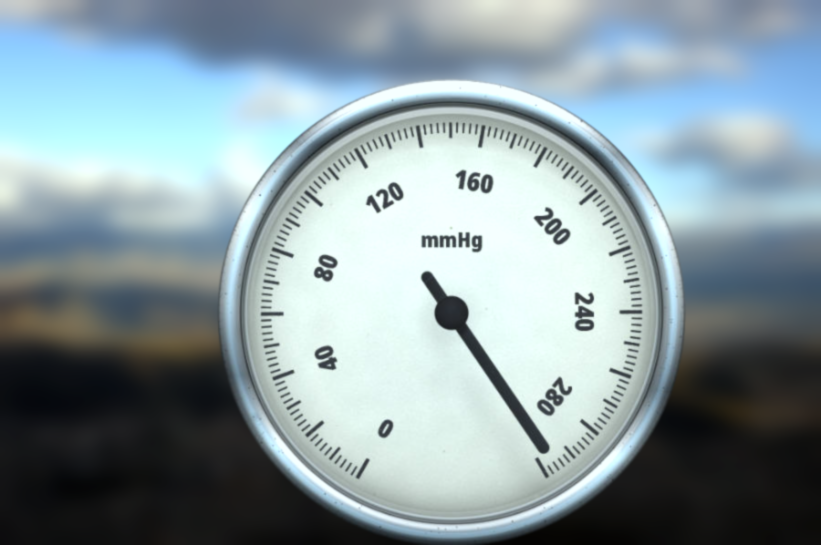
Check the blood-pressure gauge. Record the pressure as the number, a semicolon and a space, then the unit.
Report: 296; mmHg
